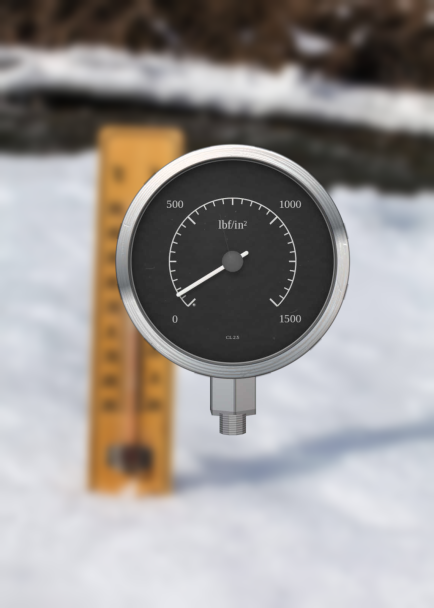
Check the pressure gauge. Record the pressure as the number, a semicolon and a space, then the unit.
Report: 75; psi
